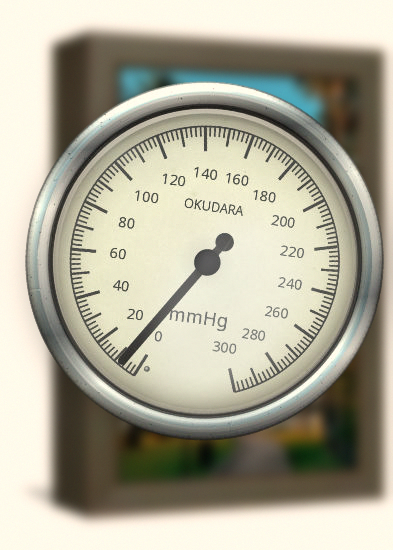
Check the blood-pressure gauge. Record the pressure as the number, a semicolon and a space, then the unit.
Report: 8; mmHg
